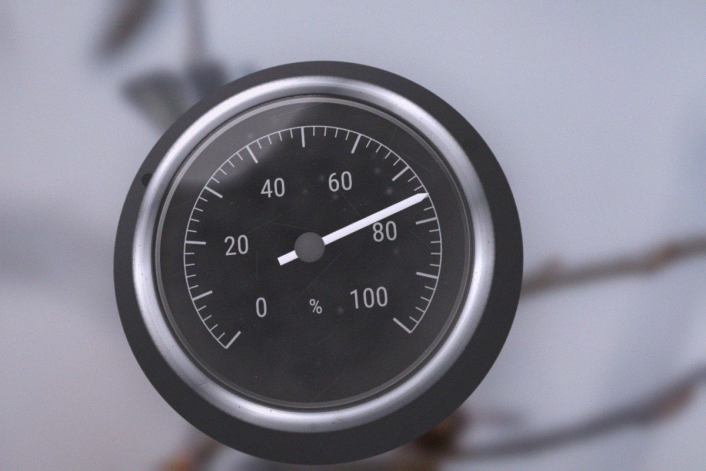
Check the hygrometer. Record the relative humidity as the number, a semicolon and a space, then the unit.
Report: 76; %
